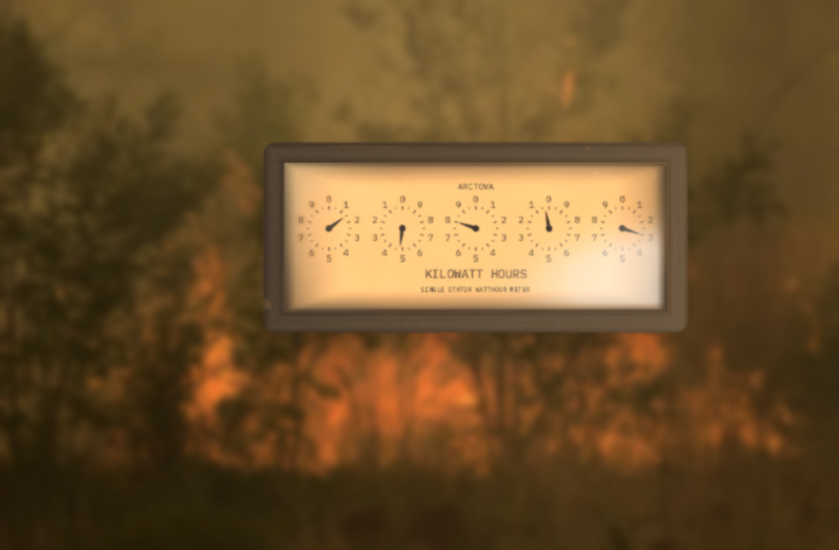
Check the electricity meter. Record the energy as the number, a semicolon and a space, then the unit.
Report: 14803; kWh
